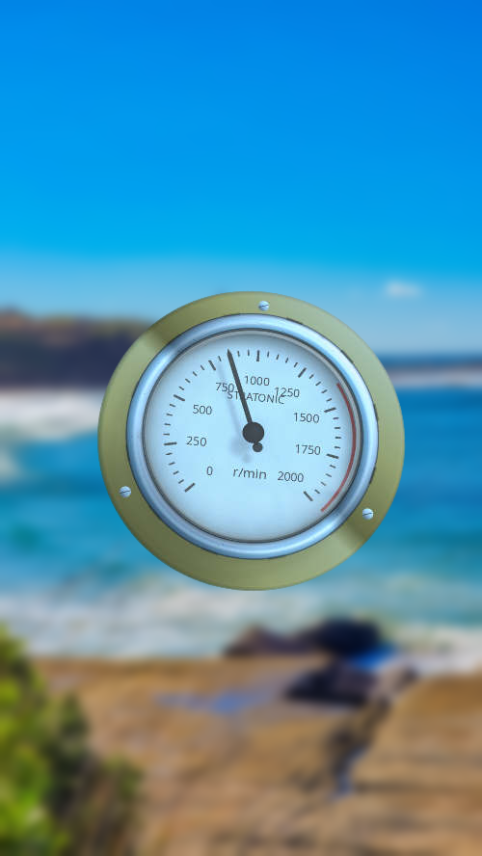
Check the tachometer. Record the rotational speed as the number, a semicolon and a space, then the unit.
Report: 850; rpm
